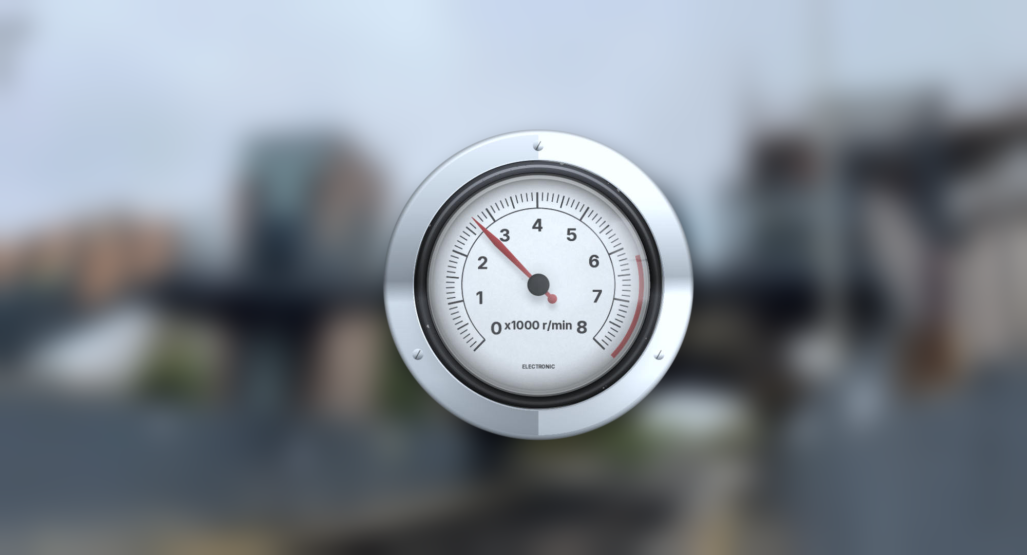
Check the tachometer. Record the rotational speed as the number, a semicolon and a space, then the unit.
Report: 2700; rpm
